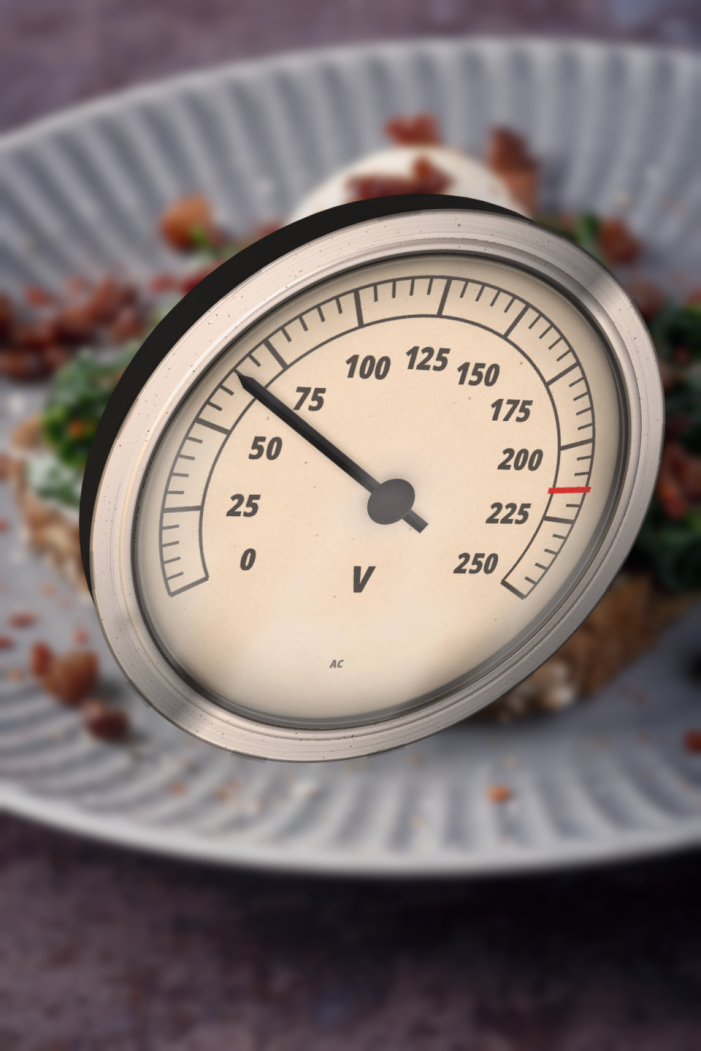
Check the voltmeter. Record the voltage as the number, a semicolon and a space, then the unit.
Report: 65; V
